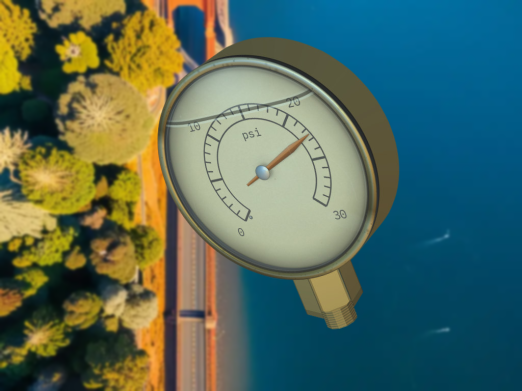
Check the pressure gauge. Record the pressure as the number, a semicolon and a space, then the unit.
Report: 22.5; psi
